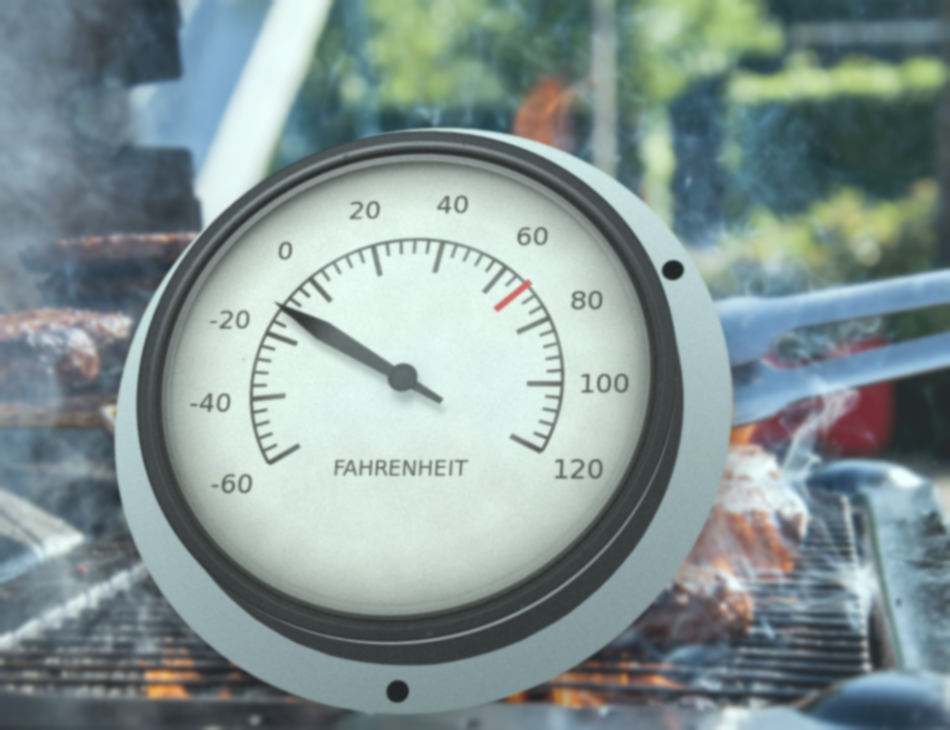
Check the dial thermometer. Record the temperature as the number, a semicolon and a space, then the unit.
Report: -12; °F
